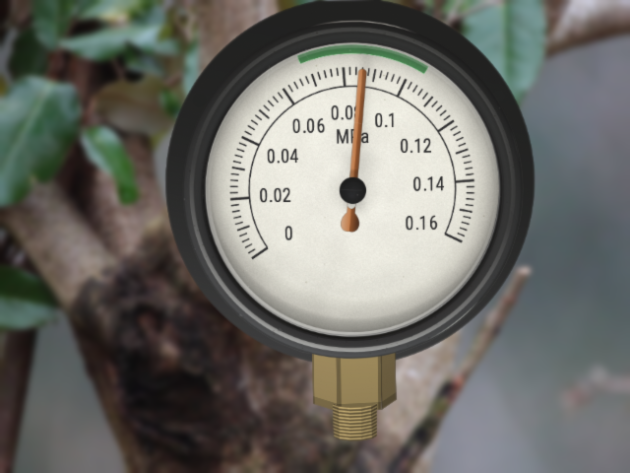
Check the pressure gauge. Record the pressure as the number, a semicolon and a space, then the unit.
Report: 0.086; MPa
